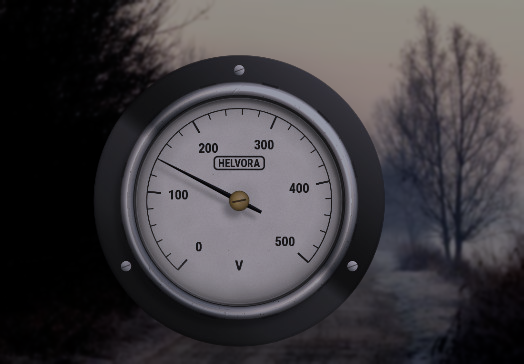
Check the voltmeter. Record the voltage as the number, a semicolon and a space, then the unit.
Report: 140; V
